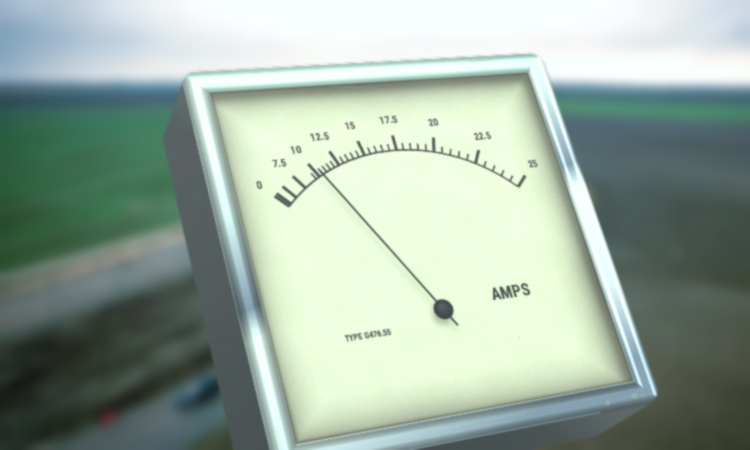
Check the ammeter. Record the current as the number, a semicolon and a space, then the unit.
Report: 10; A
